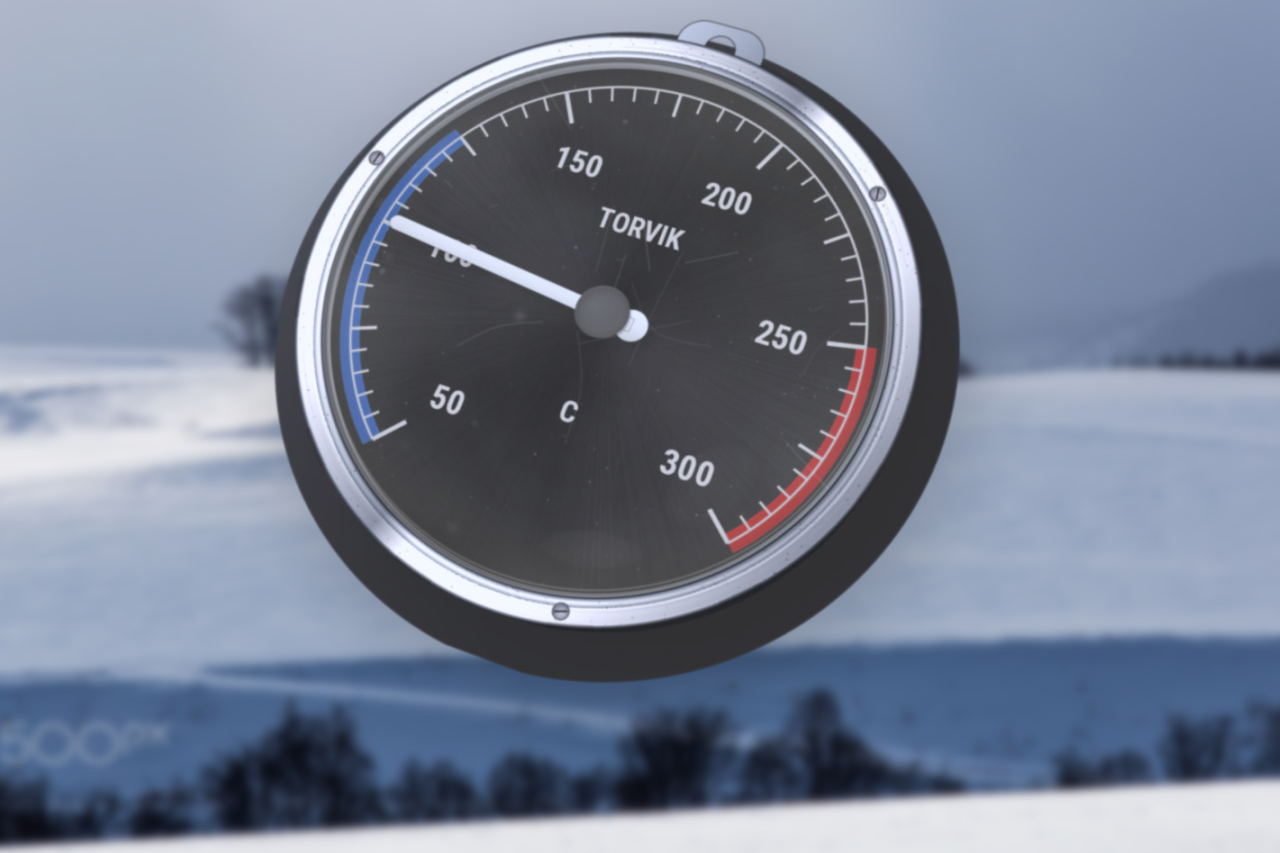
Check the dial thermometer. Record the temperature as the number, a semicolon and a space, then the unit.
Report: 100; °C
